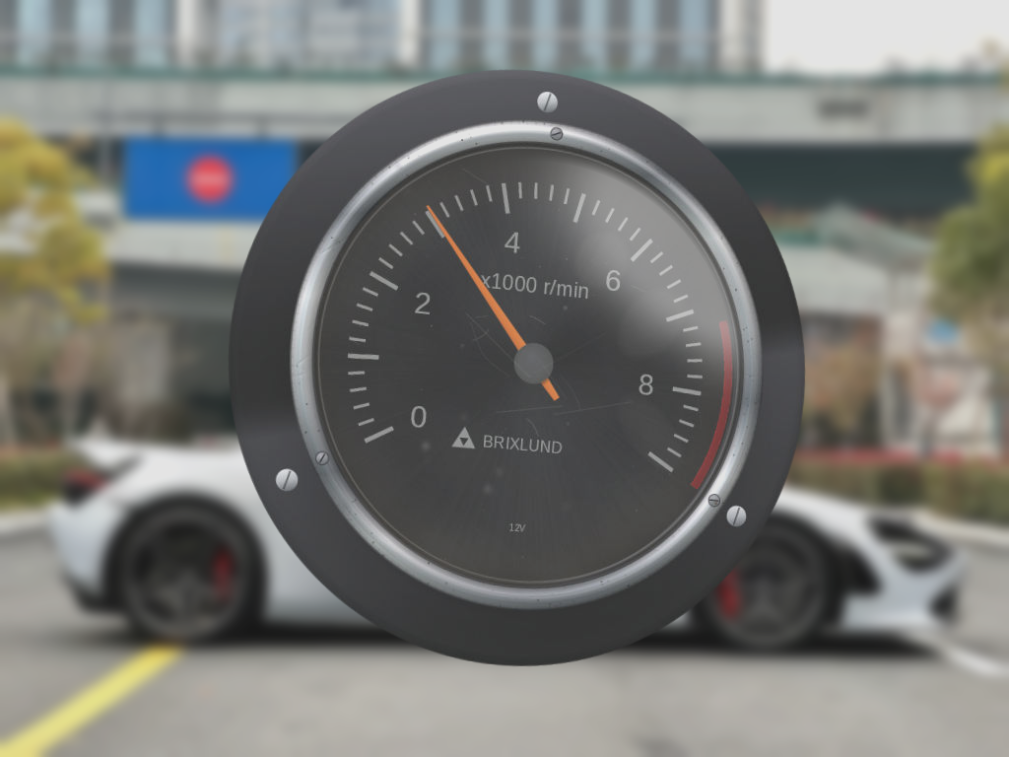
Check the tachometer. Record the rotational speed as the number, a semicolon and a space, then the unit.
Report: 3000; rpm
